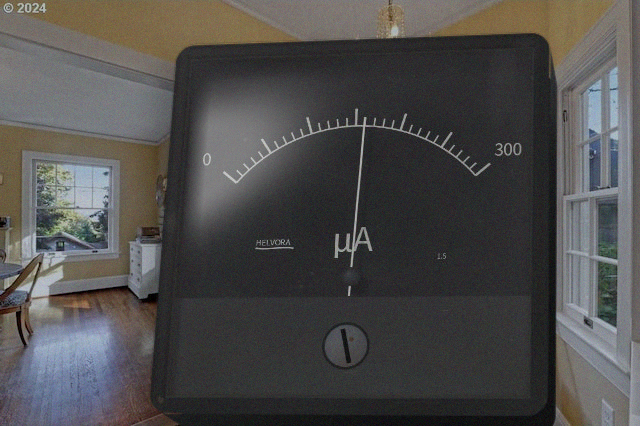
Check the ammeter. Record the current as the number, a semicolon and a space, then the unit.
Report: 160; µA
